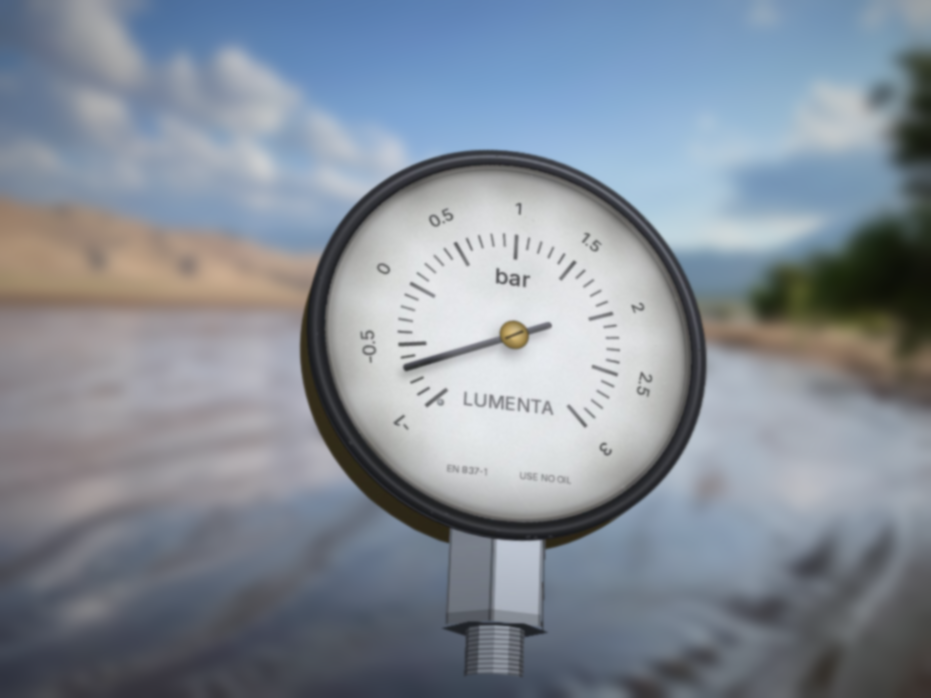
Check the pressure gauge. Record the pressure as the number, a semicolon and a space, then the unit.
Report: -0.7; bar
